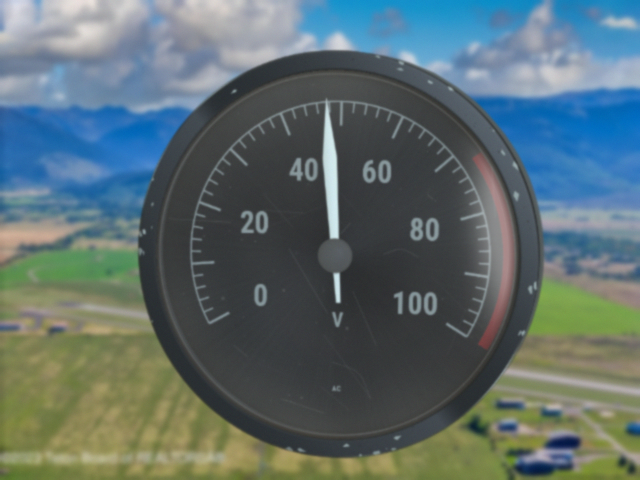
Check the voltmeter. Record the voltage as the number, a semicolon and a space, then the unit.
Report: 48; V
